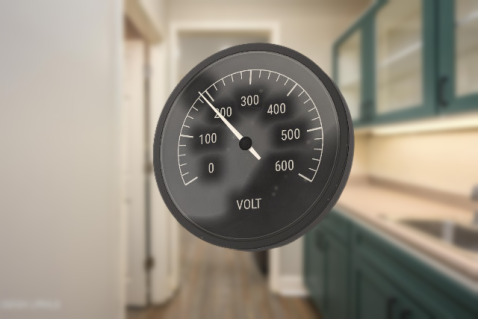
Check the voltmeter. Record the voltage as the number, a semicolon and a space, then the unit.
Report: 190; V
